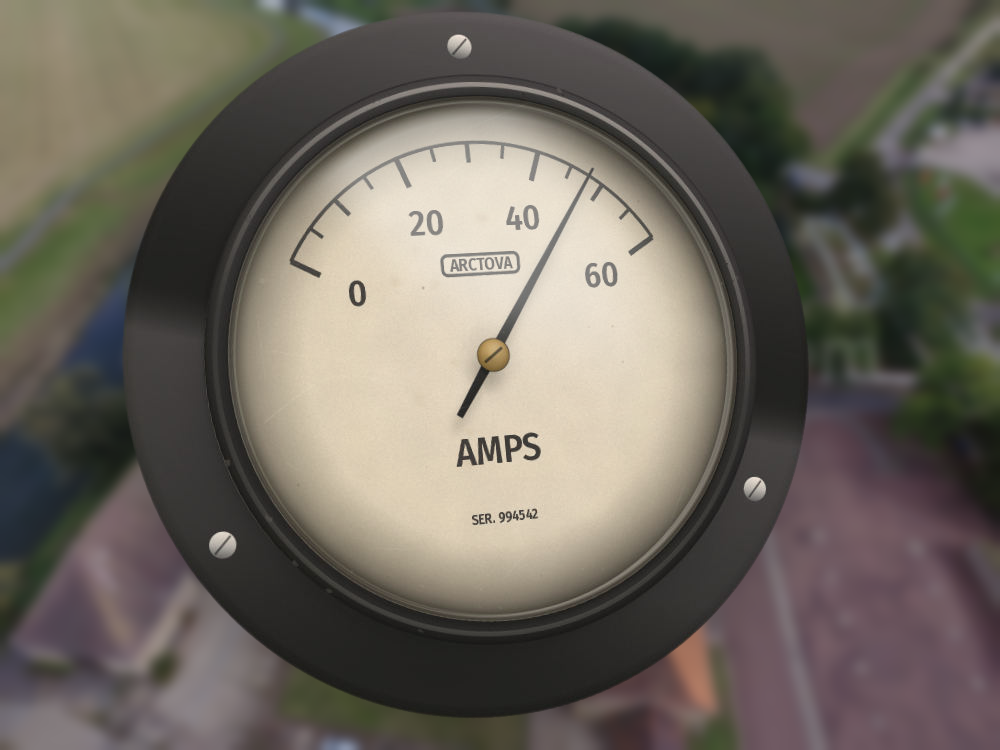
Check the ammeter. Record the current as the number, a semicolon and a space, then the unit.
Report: 47.5; A
